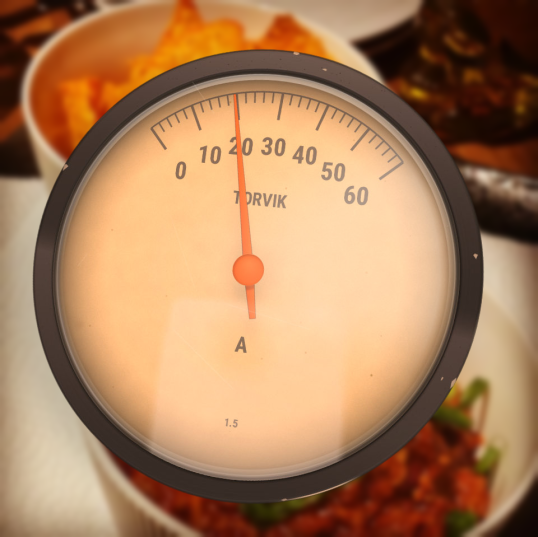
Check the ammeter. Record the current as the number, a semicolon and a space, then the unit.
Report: 20; A
